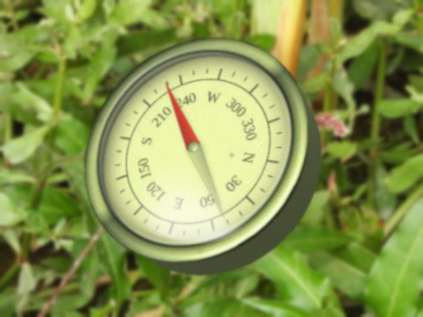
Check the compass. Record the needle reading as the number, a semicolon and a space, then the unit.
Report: 230; °
